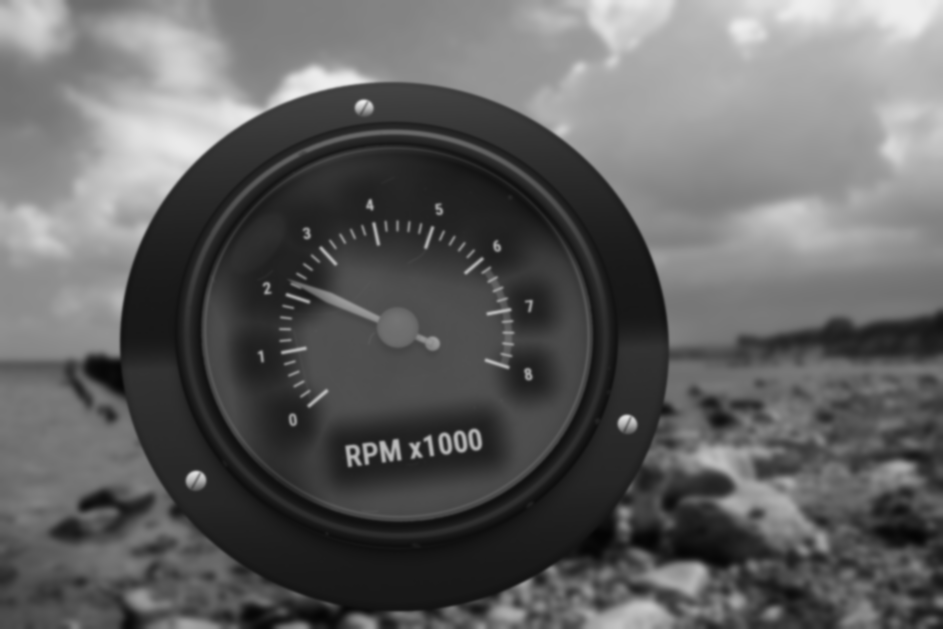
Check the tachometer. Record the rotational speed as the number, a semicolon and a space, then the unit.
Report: 2200; rpm
